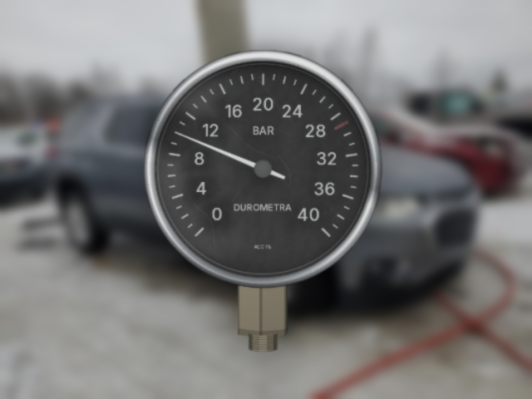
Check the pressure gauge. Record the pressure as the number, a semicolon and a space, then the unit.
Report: 10; bar
